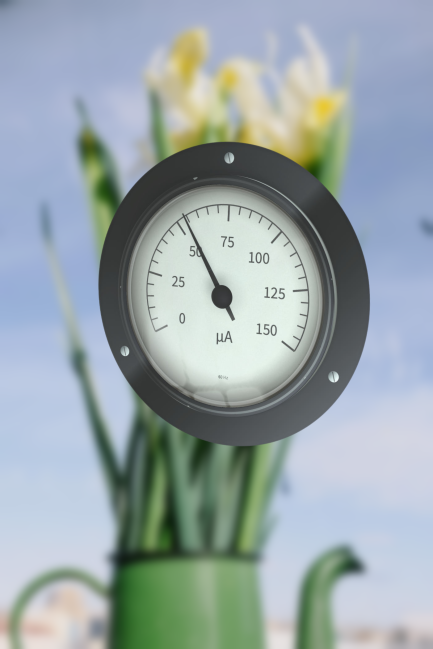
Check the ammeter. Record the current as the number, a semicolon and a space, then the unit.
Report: 55; µA
